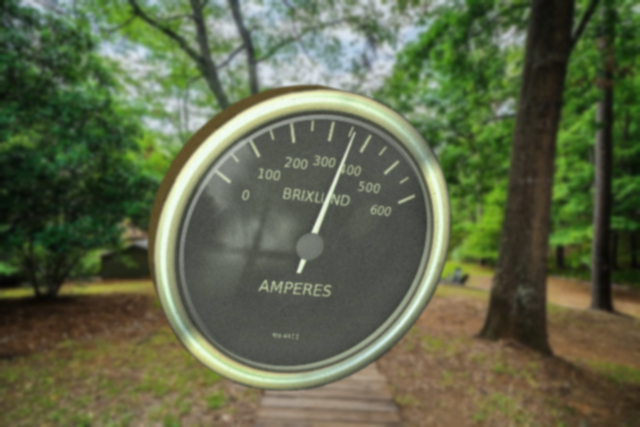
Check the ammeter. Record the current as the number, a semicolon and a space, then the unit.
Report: 350; A
